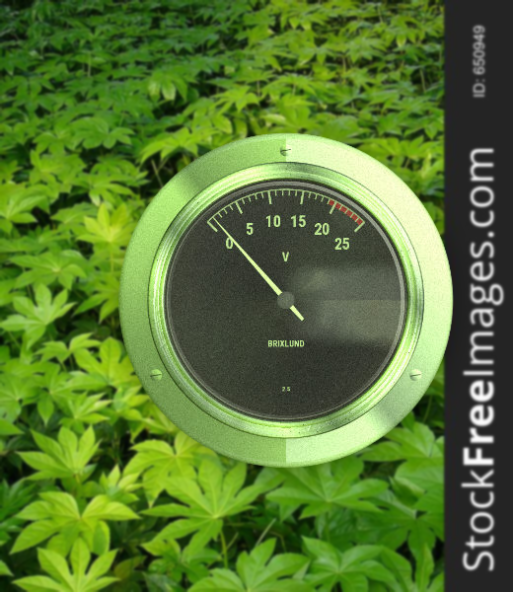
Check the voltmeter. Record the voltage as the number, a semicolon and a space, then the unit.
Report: 1; V
